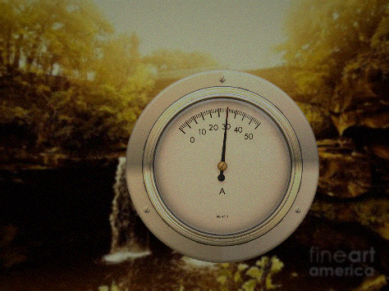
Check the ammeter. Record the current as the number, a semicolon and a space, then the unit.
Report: 30; A
